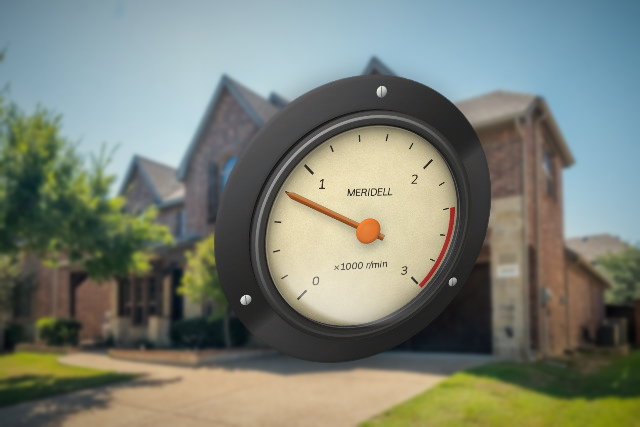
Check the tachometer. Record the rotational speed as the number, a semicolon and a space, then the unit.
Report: 800; rpm
